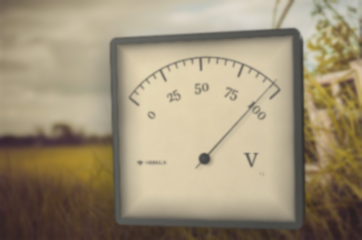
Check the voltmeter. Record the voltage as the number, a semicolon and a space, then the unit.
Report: 95; V
